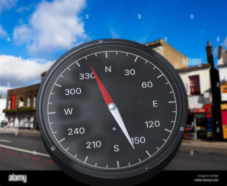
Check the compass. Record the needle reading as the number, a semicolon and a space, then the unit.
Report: 340; °
